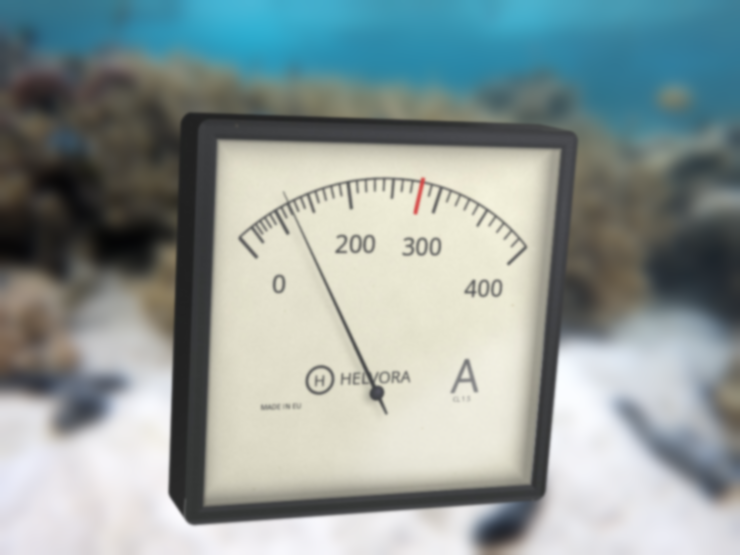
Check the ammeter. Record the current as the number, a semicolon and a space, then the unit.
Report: 120; A
